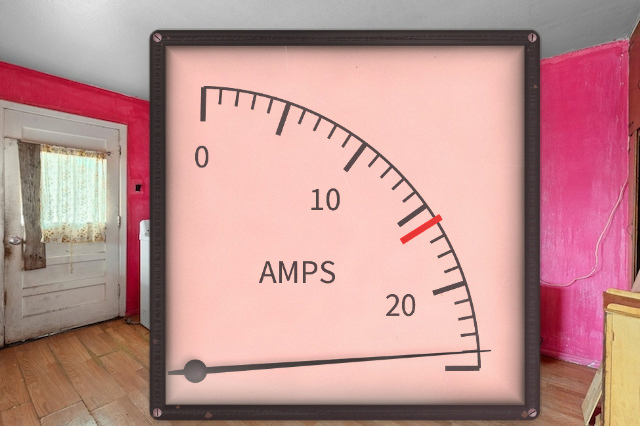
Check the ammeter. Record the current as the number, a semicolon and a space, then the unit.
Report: 24; A
